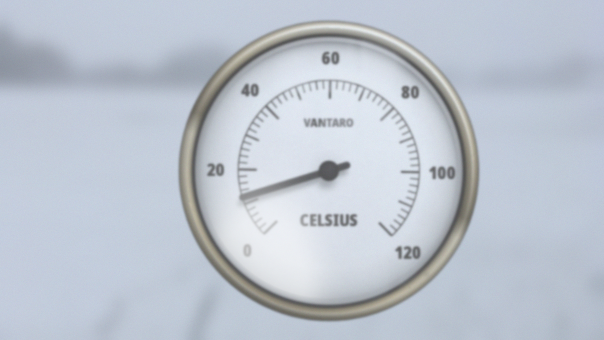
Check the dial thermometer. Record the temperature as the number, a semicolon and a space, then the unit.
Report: 12; °C
